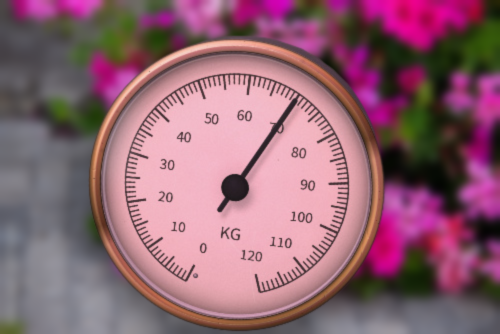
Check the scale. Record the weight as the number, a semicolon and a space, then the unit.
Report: 70; kg
